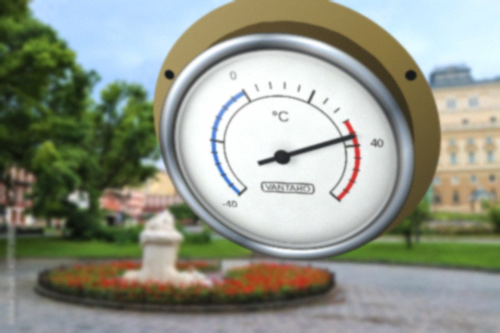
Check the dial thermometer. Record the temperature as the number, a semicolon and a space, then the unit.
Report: 36; °C
